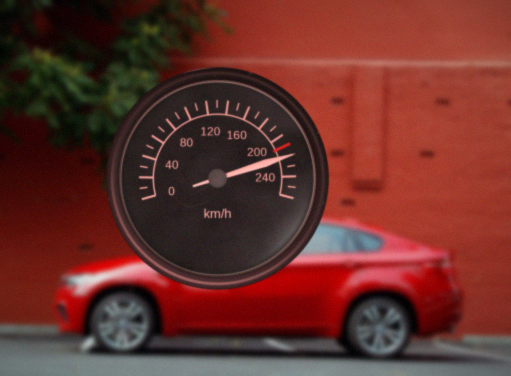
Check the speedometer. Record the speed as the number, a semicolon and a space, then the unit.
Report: 220; km/h
